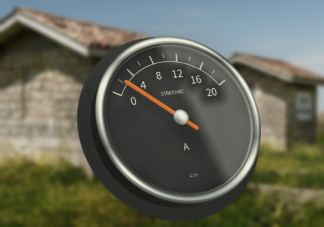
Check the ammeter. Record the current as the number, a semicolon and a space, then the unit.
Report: 2; A
